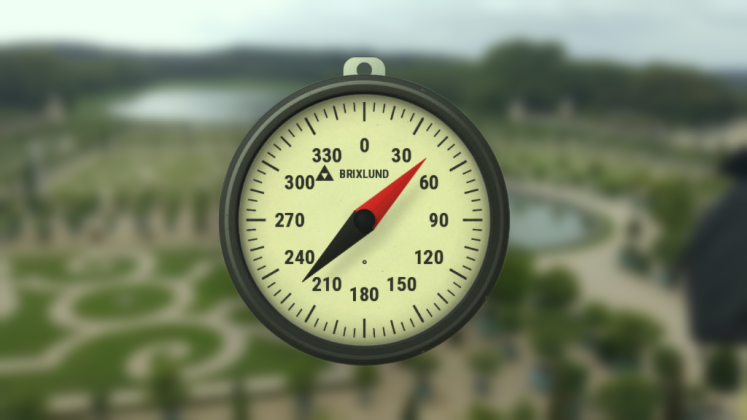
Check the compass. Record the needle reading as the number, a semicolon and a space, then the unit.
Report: 45; °
